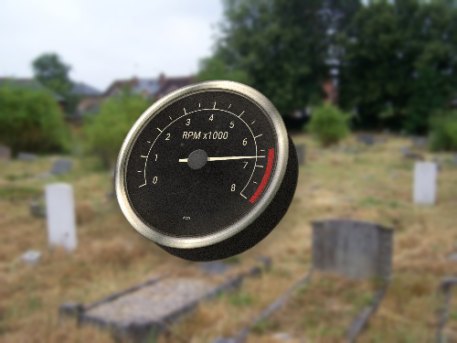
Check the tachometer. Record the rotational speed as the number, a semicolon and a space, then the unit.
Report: 6750; rpm
